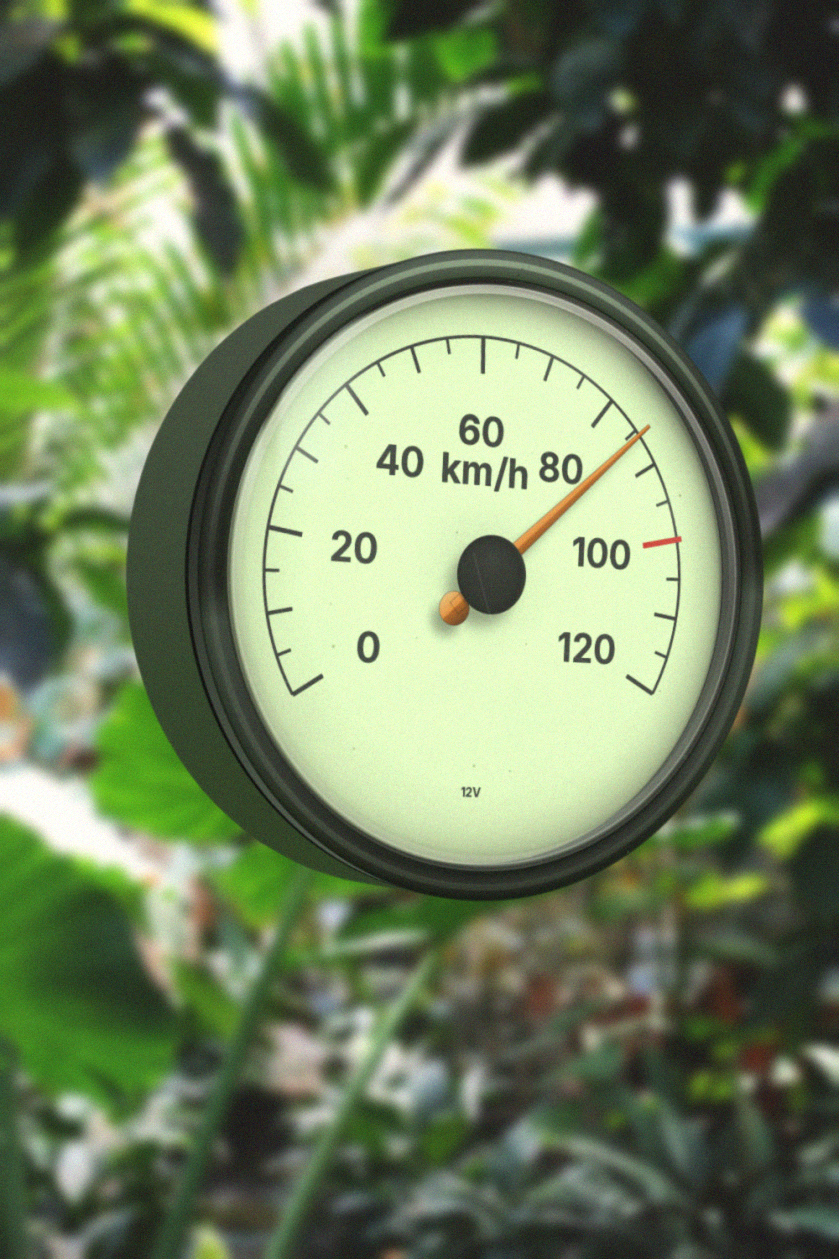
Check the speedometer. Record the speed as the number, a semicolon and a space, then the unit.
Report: 85; km/h
